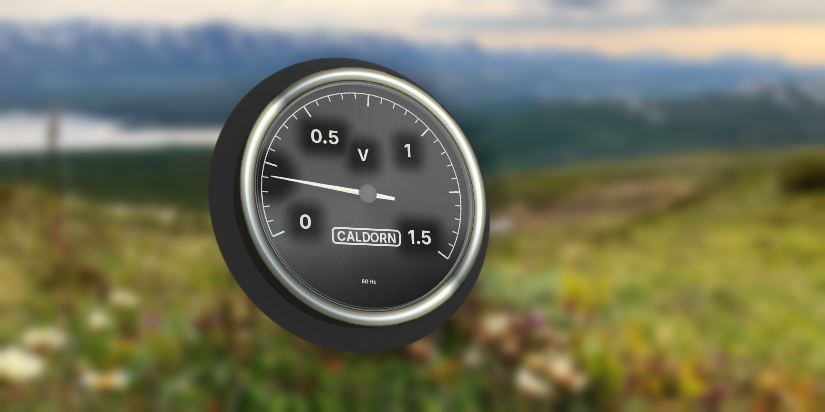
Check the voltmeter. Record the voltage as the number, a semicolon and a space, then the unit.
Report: 0.2; V
